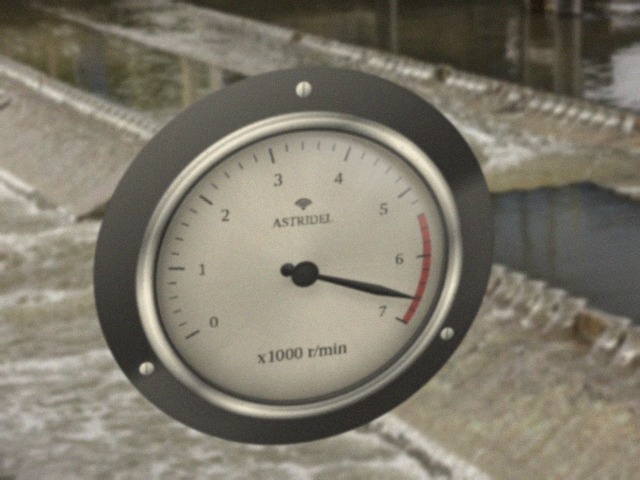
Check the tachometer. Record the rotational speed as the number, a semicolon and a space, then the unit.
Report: 6600; rpm
